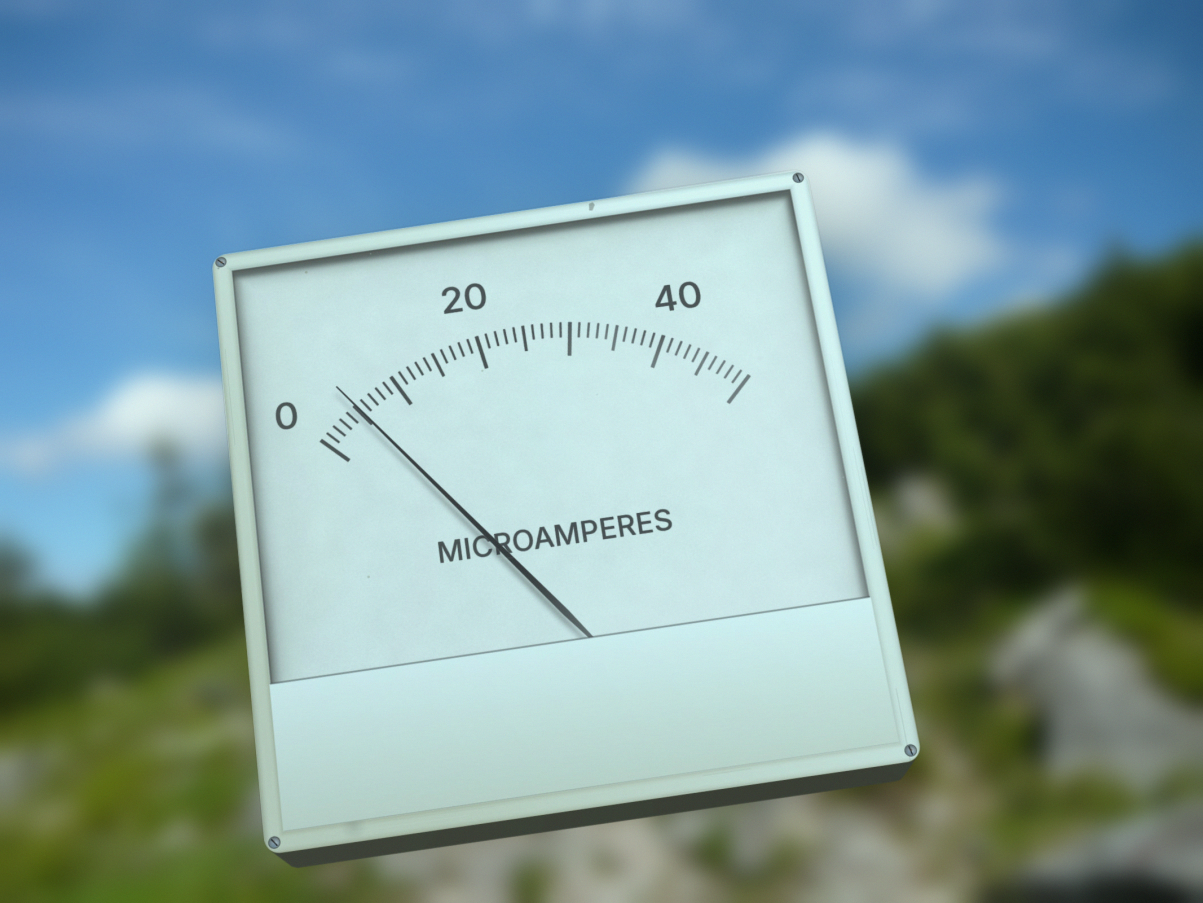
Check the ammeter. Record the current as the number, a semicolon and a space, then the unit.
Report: 5; µA
